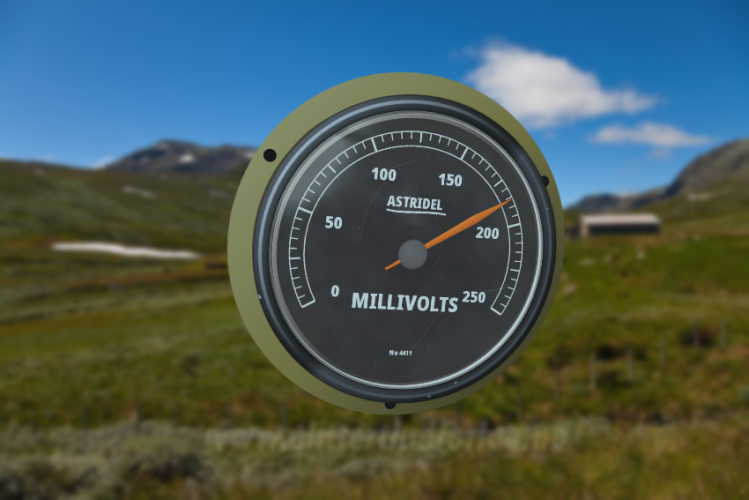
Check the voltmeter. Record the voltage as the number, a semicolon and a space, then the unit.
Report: 185; mV
